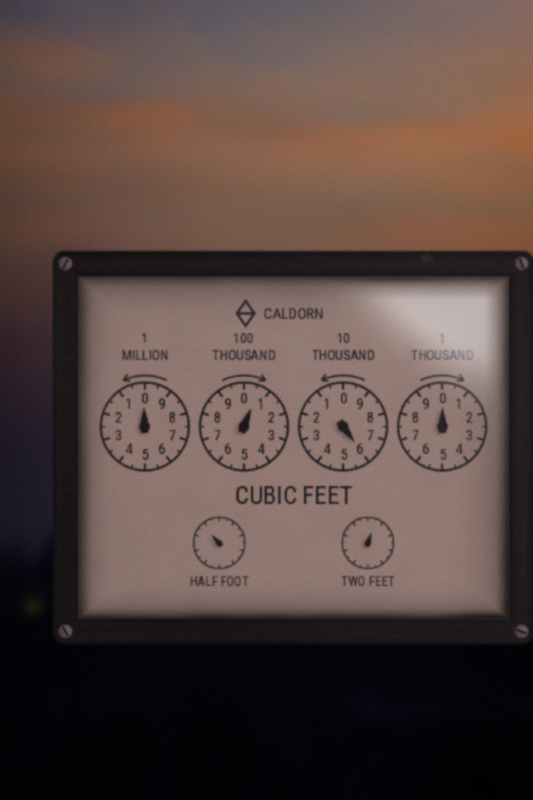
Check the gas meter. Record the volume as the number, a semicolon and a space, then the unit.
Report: 6000; ft³
